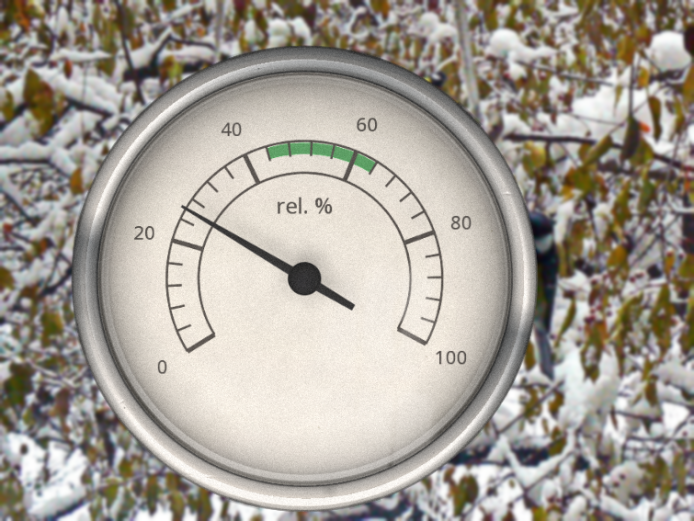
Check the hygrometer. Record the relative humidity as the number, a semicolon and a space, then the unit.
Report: 26; %
